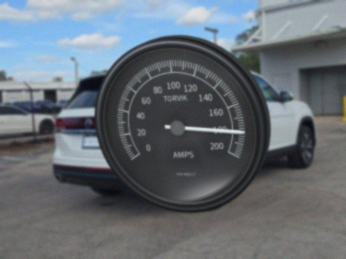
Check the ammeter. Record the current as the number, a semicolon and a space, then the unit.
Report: 180; A
